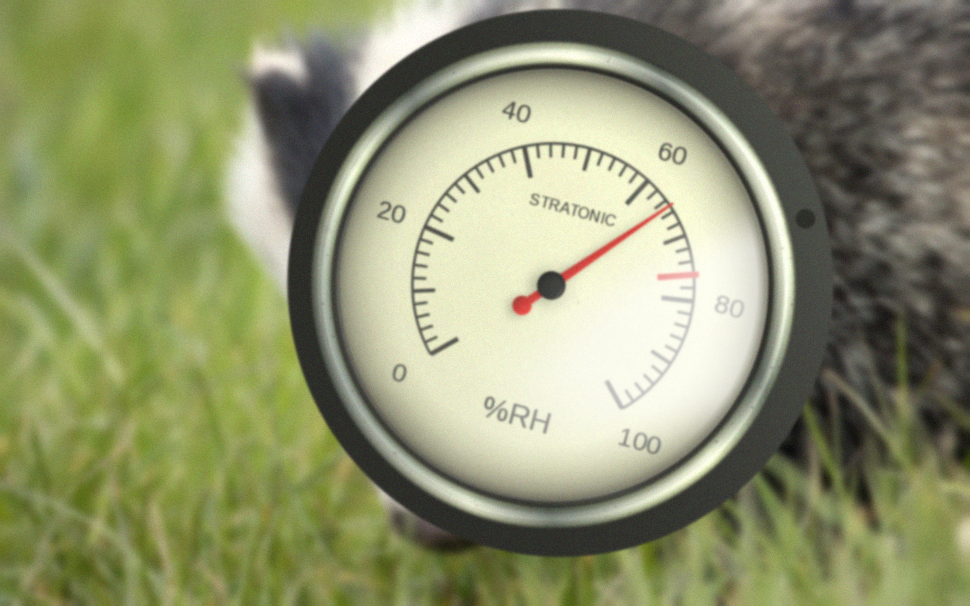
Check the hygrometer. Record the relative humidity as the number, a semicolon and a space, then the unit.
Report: 65; %
